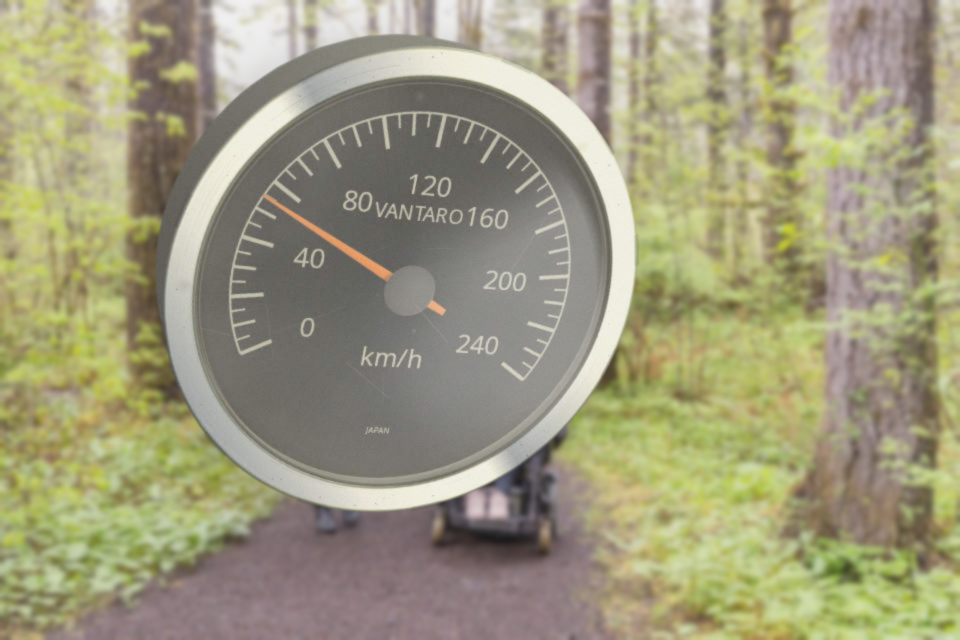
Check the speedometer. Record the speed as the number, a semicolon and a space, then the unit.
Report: 55; km/h
